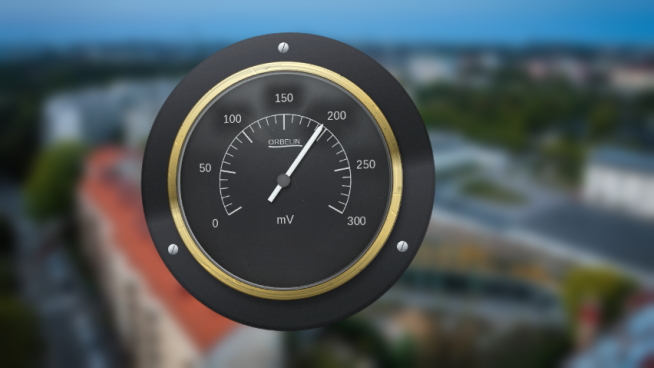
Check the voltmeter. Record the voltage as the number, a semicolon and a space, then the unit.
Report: 195; mV
